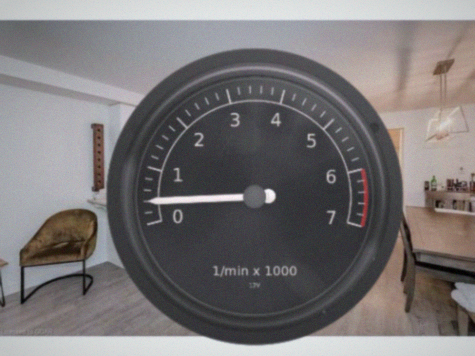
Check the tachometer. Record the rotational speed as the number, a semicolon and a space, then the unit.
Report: 400; rpm
